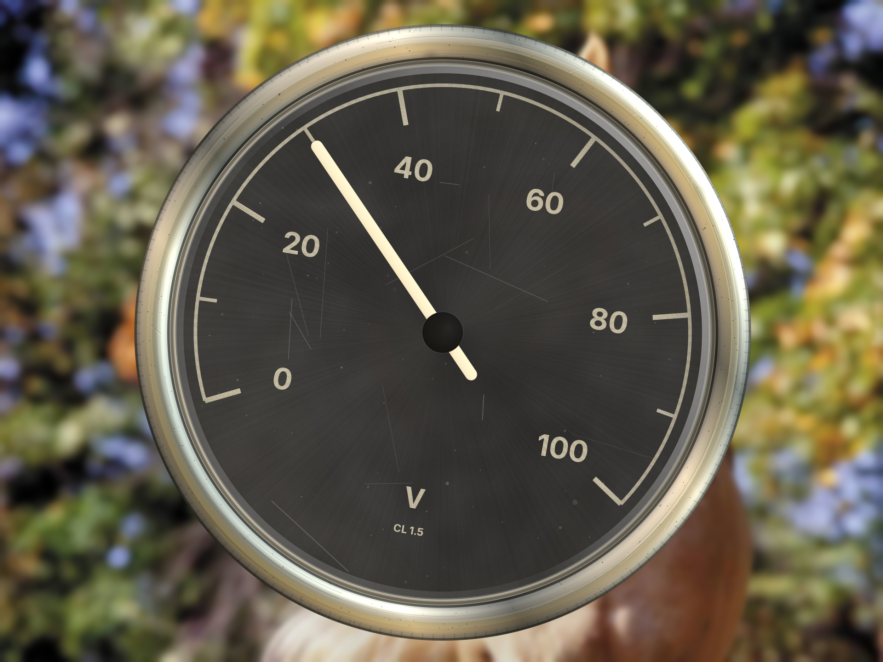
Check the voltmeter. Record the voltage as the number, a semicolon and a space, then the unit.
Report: 30; V
